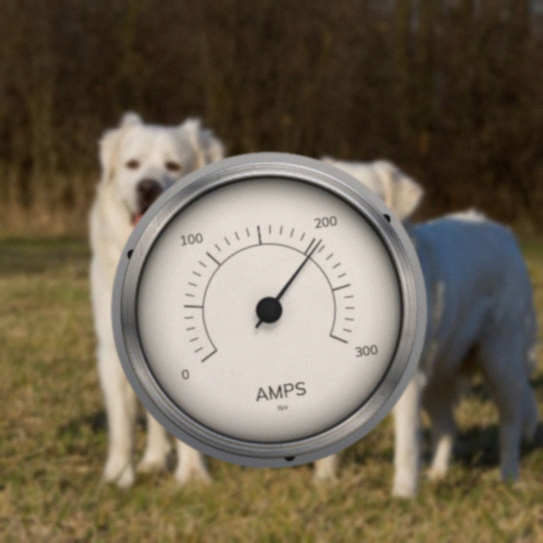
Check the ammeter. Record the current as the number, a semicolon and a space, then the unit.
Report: 205; A
